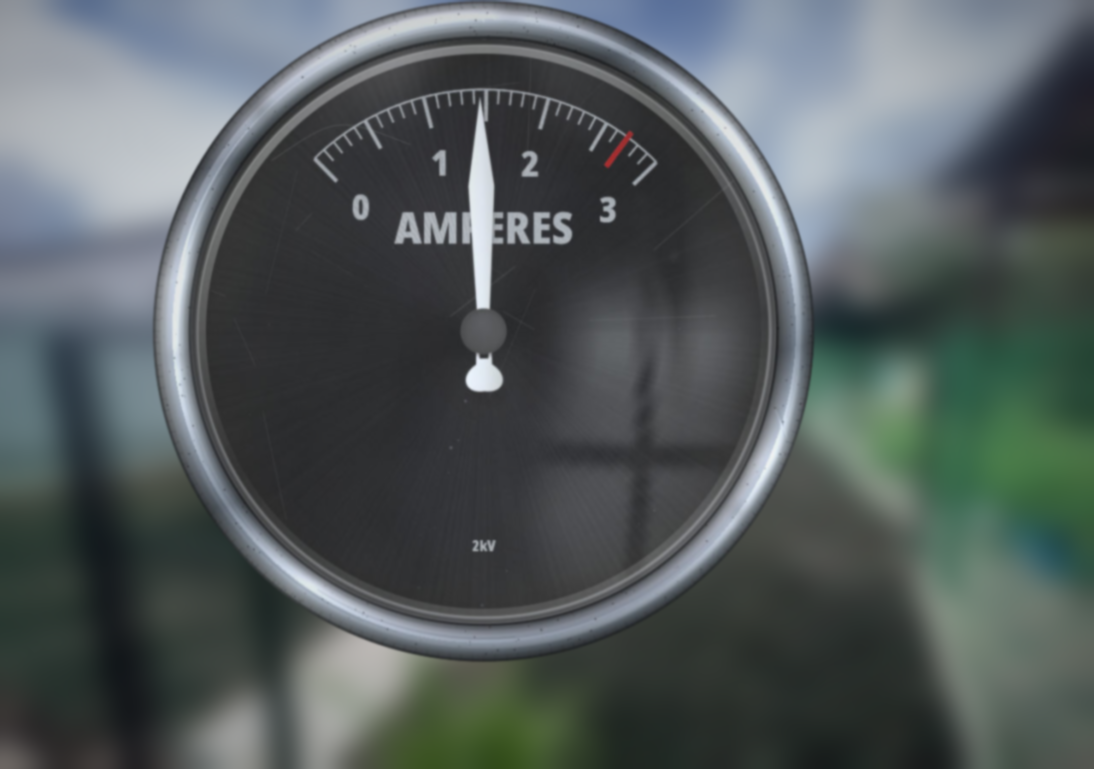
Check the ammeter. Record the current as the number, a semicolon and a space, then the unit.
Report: 1.45; A
